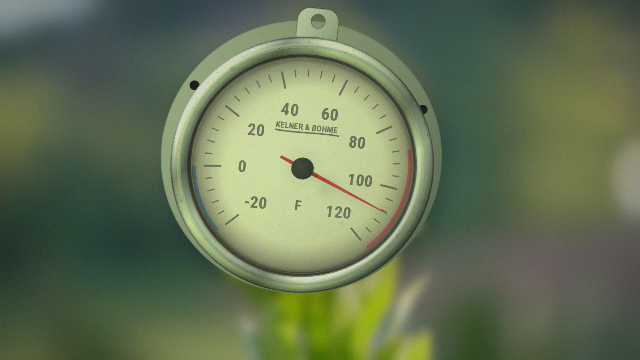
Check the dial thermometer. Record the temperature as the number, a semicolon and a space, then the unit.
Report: 108; °F
